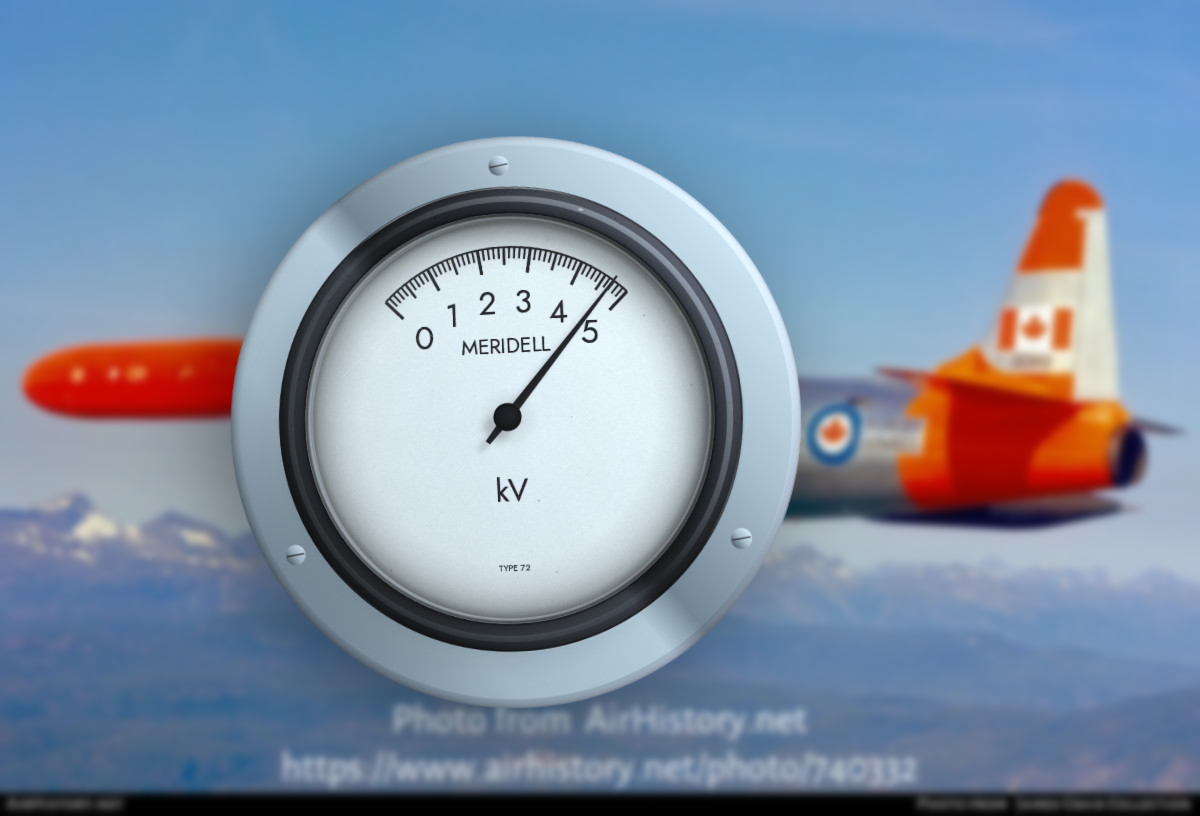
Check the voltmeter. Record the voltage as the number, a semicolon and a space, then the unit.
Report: 4.7; kV
